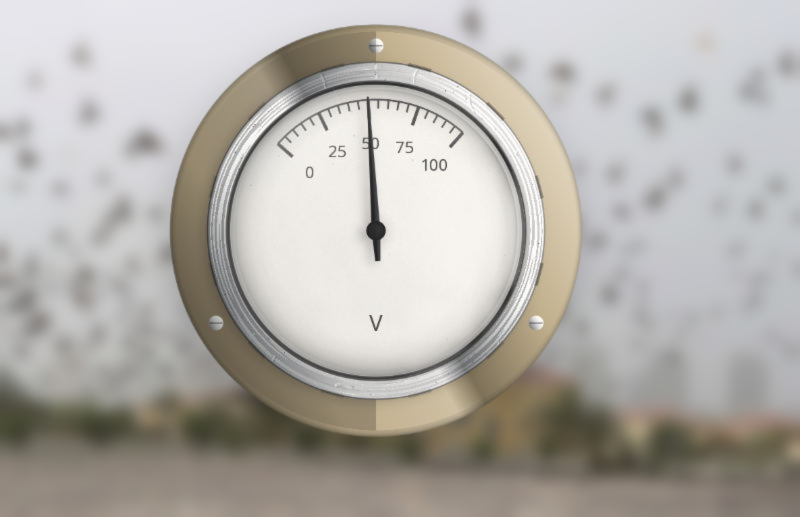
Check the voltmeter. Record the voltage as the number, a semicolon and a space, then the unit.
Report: 50; V
